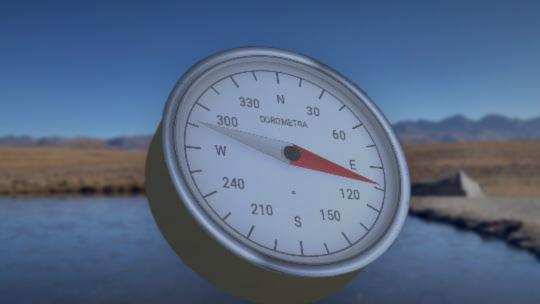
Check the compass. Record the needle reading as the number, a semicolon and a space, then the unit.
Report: 105; °
